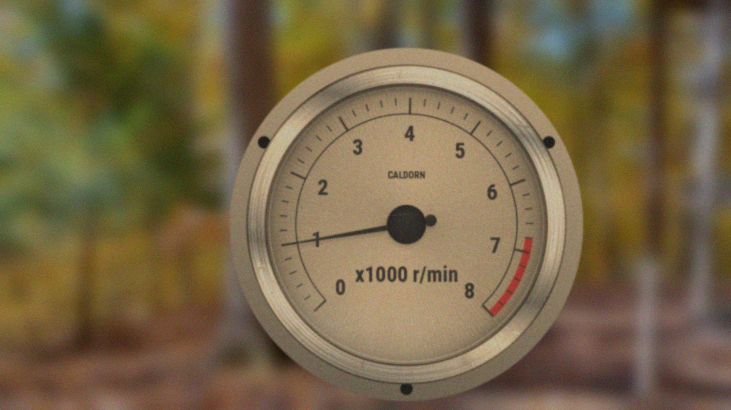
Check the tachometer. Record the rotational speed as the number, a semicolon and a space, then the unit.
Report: 1000; rpm
